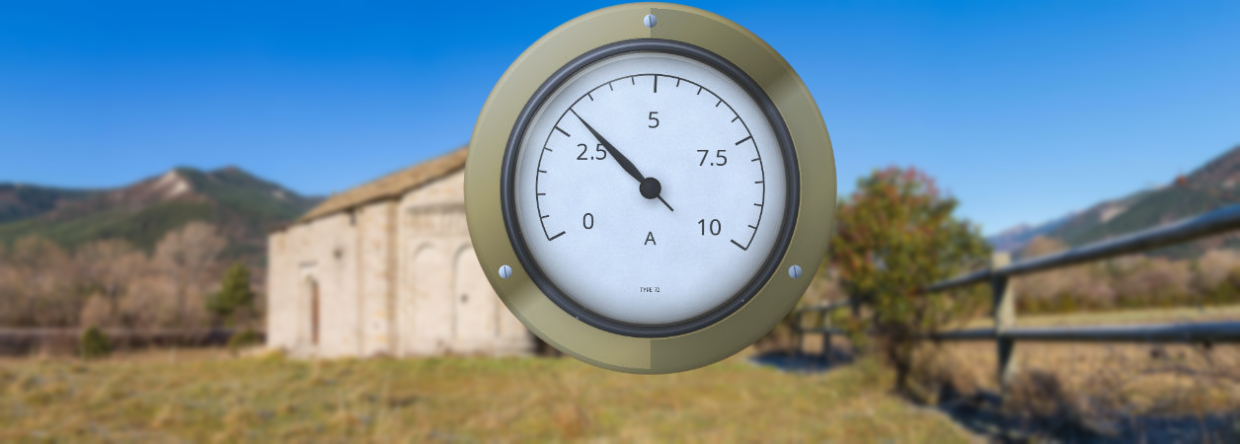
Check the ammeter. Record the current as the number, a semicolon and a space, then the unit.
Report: 3; A
